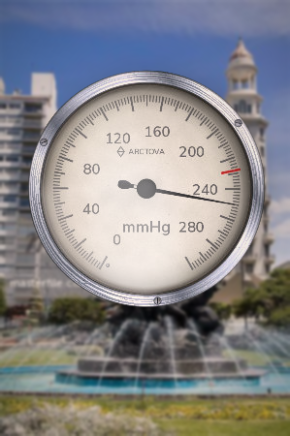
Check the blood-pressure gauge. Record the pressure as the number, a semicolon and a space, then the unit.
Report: 250; mmHg
